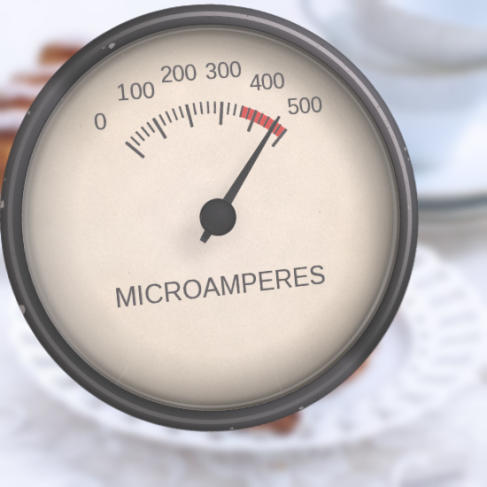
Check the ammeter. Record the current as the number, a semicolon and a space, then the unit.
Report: 460; µA
